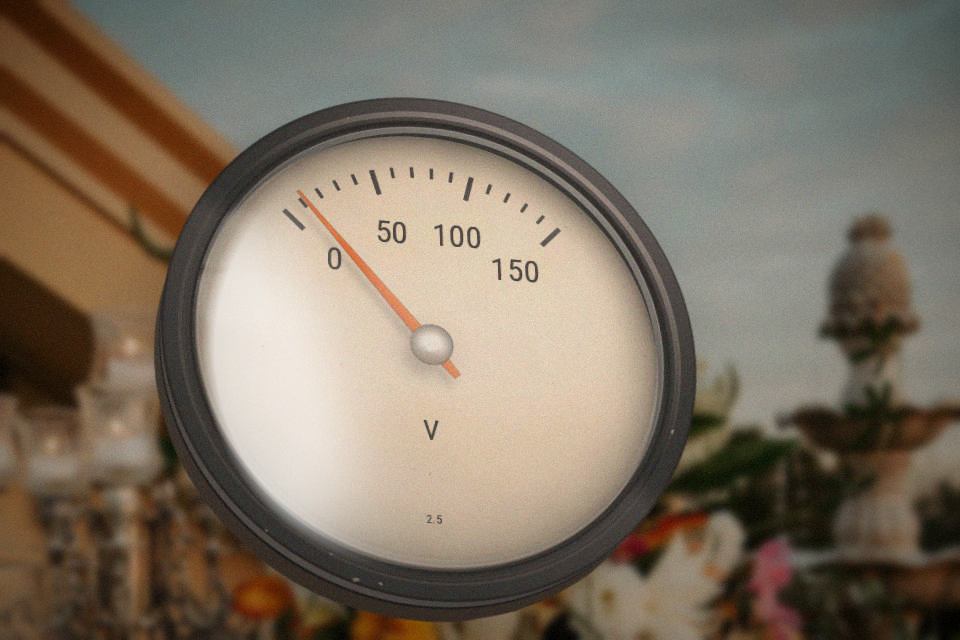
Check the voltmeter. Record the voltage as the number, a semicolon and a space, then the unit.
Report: 10; V
